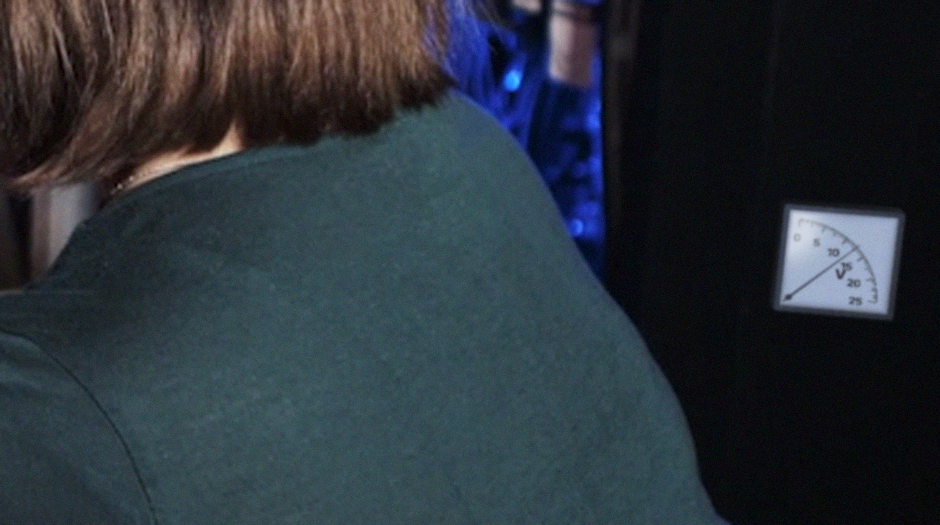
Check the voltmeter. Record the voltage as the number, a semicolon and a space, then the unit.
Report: 12.5; V
